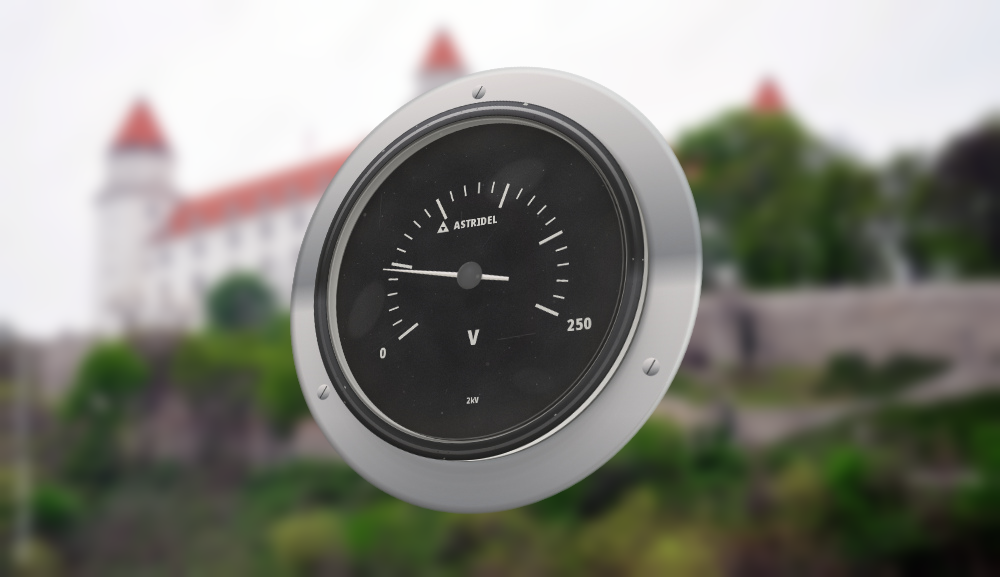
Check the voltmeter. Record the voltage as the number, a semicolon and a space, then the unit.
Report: 45; V
